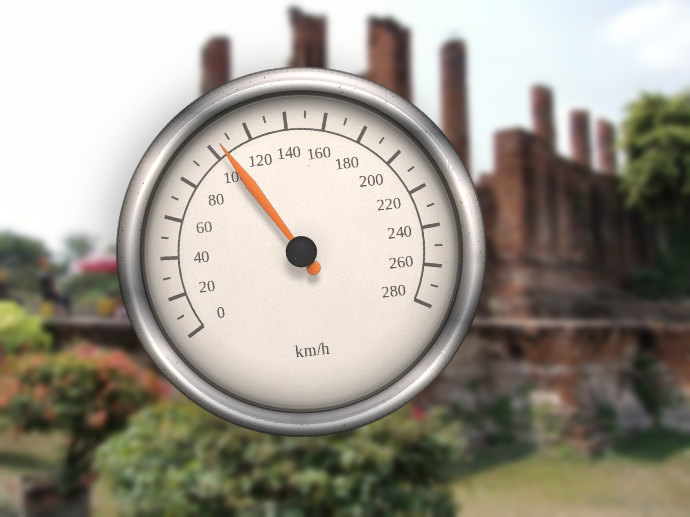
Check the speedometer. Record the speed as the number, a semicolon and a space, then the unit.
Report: 105; km/h
